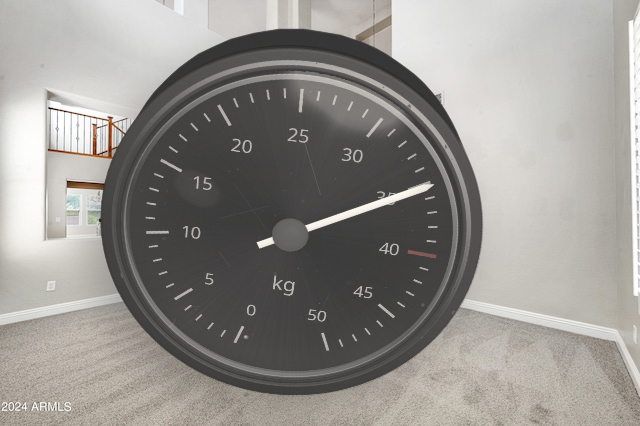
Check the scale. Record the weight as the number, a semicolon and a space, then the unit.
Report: 35; kg
